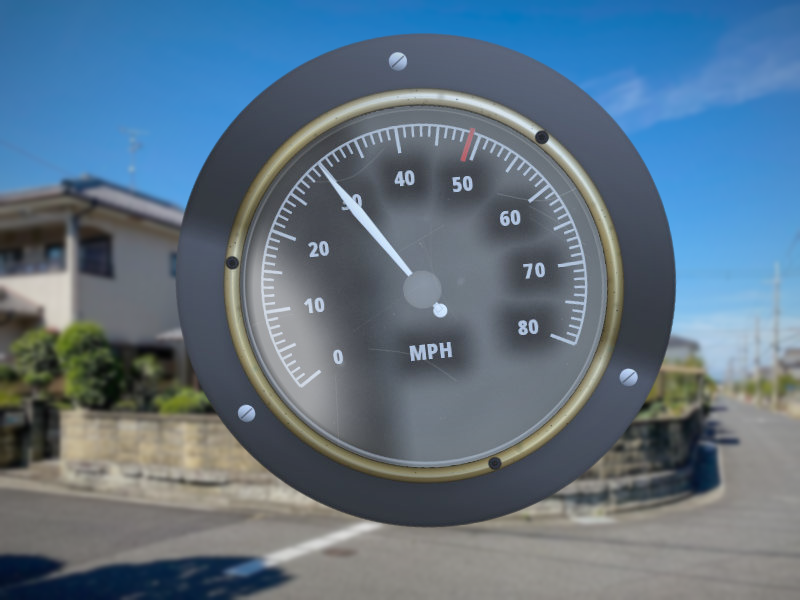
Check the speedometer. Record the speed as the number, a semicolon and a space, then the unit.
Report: 30; mph
